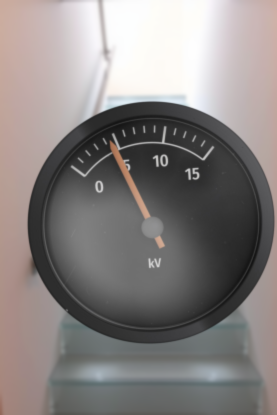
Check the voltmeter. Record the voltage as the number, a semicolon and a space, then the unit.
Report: 4.5; kV
